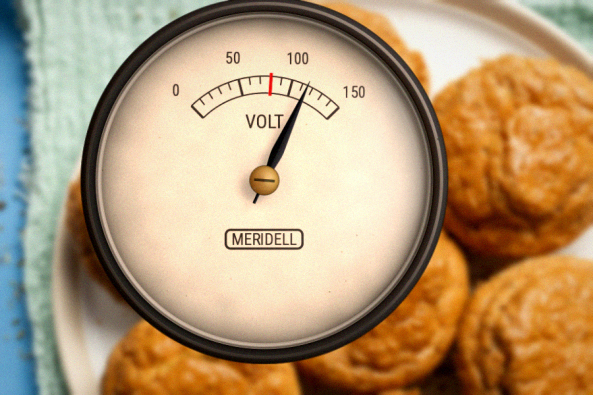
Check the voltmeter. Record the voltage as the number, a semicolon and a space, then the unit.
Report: 115; V
